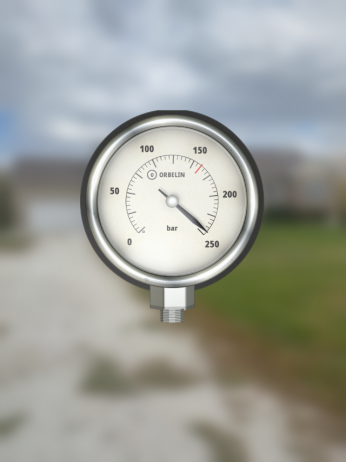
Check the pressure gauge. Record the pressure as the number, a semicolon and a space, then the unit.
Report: 245; bar
